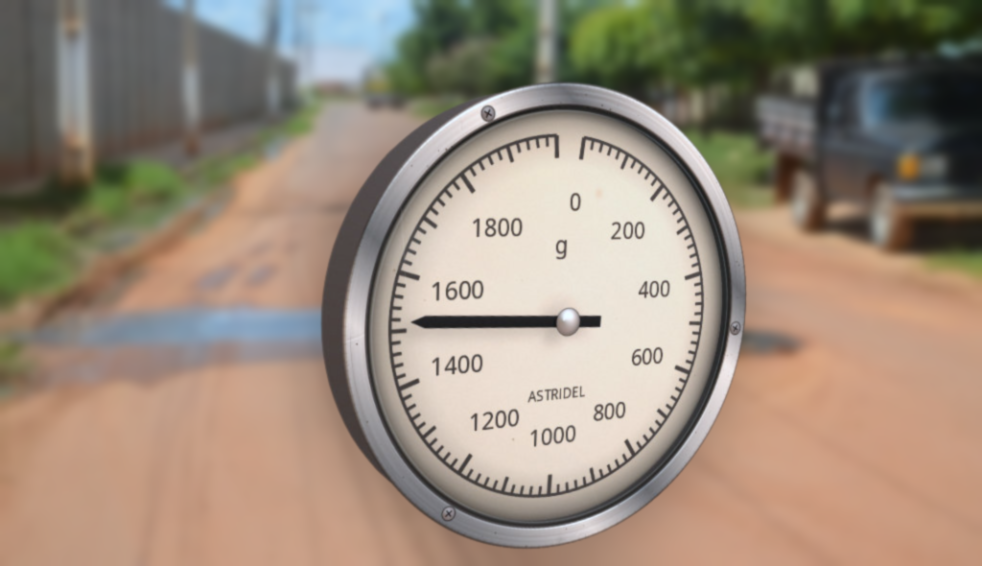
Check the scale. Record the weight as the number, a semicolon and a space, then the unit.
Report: 1520; g
